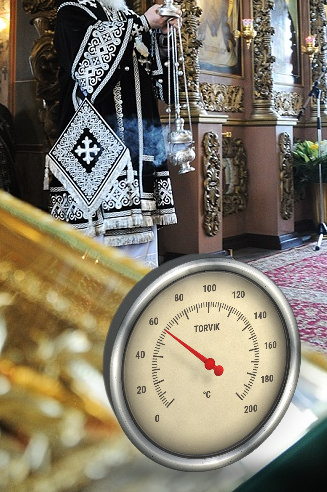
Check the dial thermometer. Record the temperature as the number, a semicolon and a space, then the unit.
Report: 60; °C
